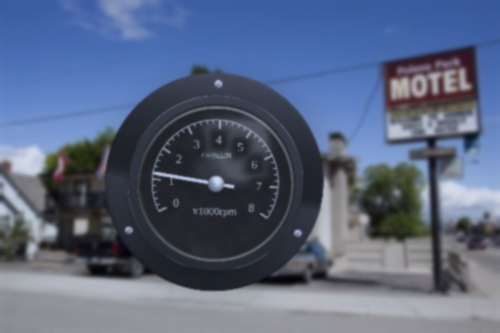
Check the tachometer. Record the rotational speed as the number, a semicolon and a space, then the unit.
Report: 1200; rpm
